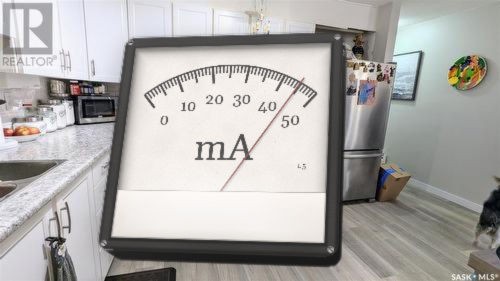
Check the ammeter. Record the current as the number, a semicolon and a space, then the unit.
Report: 45; mA
